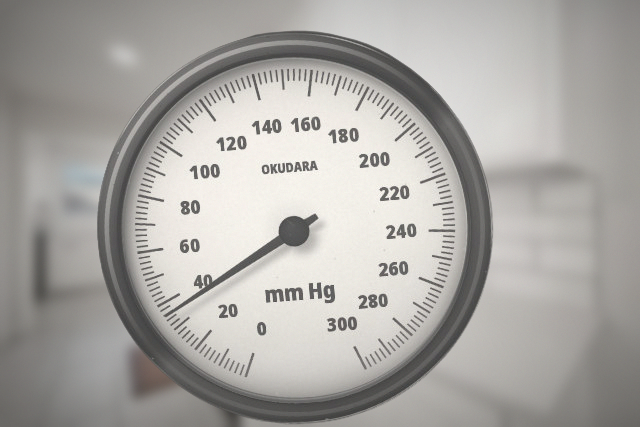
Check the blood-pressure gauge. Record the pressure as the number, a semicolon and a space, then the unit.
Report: 36; mmHg
